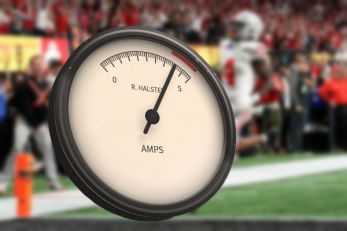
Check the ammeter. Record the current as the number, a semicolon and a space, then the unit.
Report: 4; A
